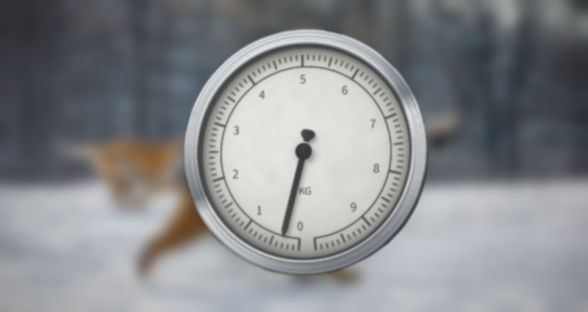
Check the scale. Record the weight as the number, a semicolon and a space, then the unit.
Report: 0.3; kg
